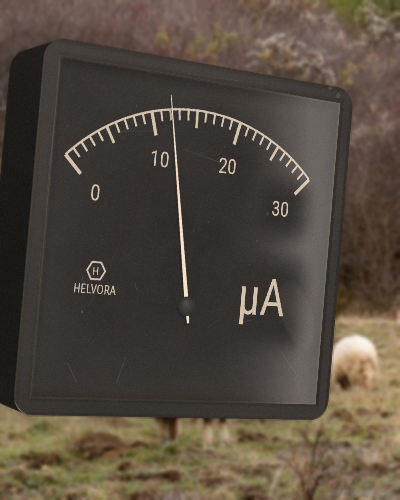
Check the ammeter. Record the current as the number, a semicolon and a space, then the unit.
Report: 12; µA
